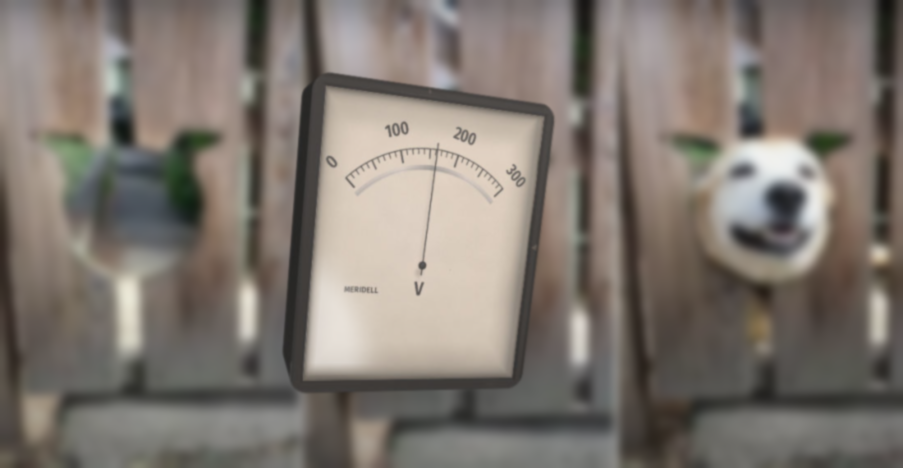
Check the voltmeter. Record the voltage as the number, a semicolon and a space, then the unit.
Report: 160; V
